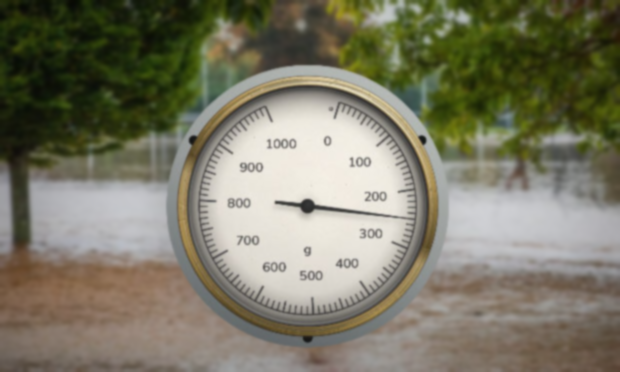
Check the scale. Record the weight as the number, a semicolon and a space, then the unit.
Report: 250; g
